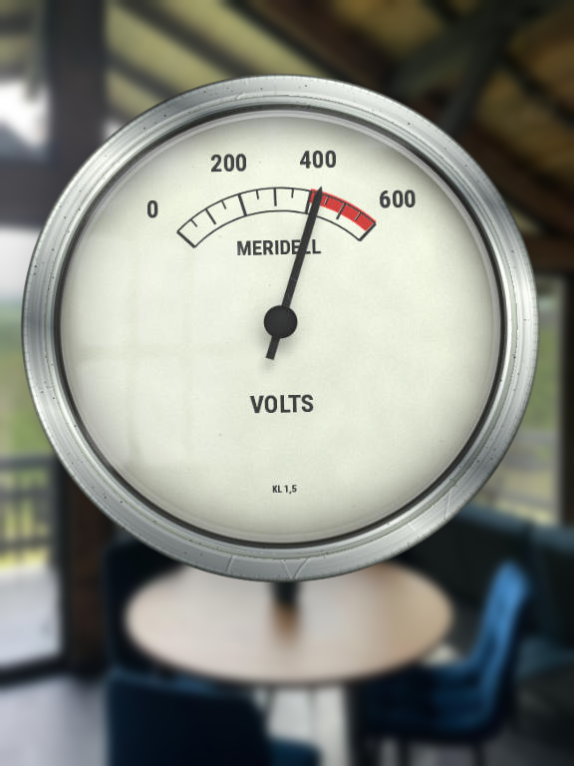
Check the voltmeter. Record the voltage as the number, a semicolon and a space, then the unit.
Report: 425; V
